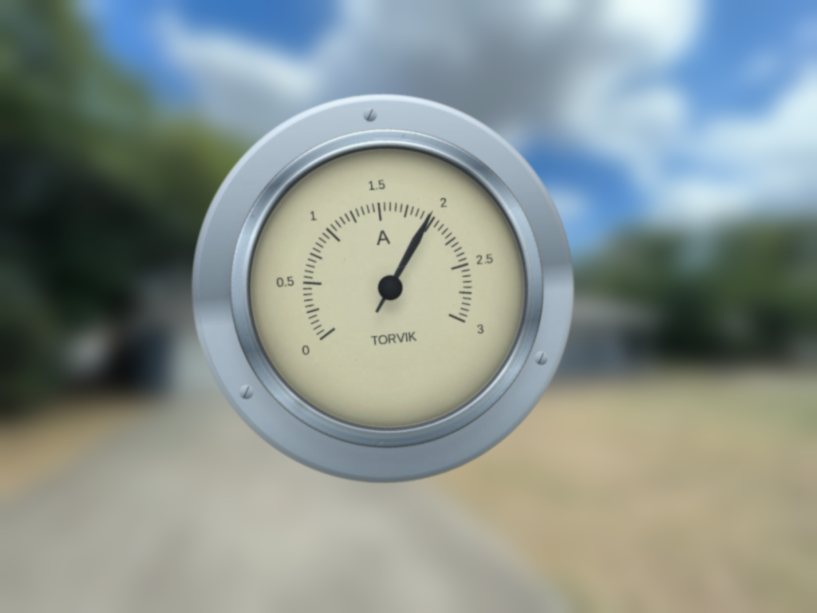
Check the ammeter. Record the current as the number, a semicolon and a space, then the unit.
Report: 1.95; A
